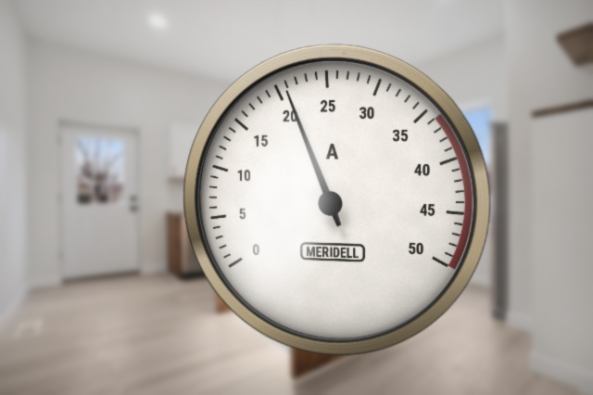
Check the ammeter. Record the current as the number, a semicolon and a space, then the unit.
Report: 21; A
